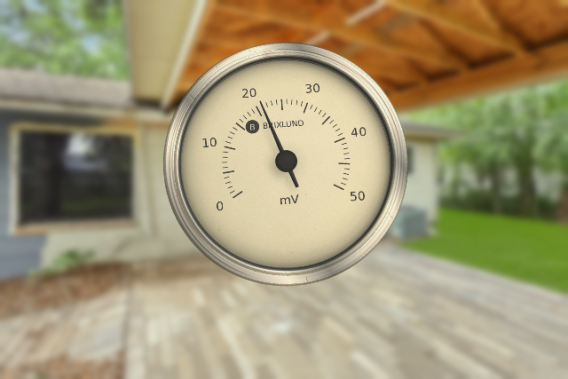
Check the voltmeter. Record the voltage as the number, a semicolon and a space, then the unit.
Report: 21; mV
